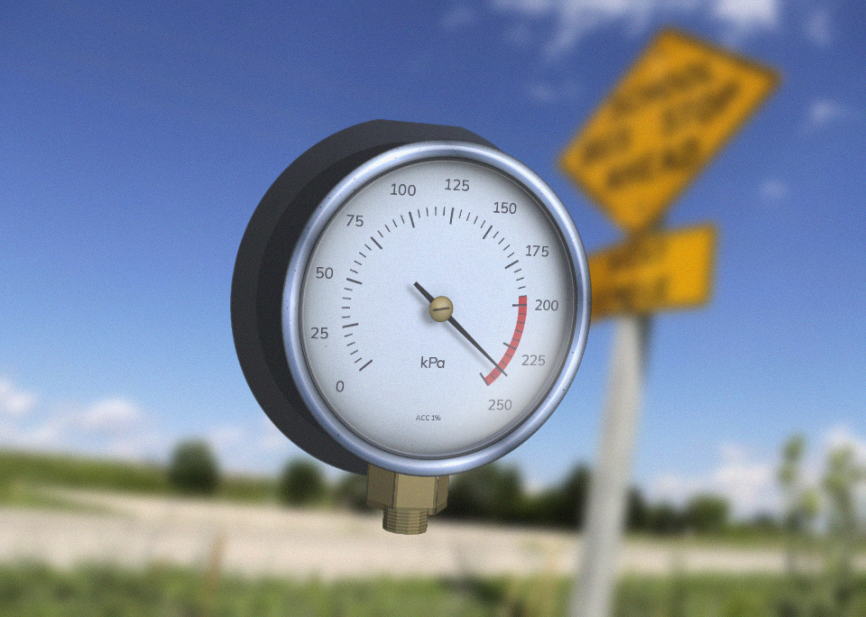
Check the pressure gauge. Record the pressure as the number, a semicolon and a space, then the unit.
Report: 240; kPa
